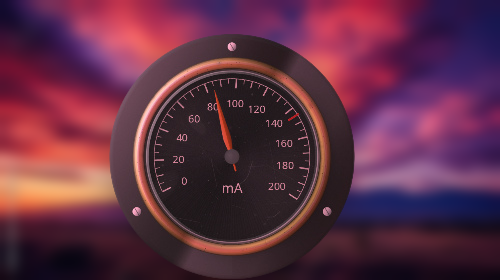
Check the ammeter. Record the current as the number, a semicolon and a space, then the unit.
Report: 85; mA
